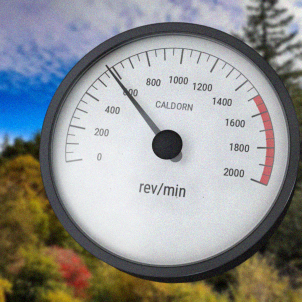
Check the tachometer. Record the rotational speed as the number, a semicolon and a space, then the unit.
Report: 575; rpm
